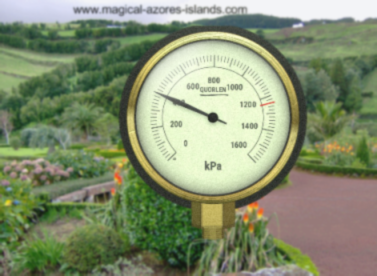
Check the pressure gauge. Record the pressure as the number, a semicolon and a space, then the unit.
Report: 400; kPa
